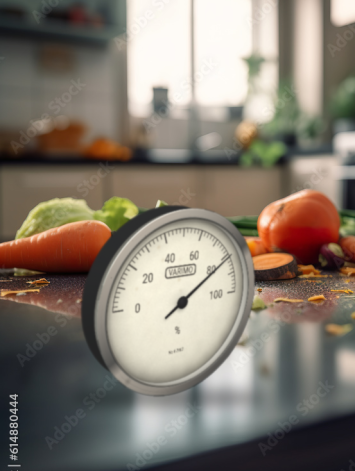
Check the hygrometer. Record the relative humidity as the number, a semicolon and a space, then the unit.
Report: 80; %
